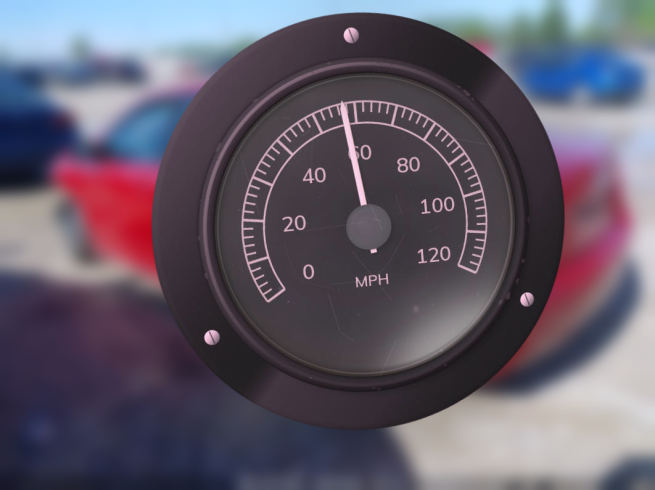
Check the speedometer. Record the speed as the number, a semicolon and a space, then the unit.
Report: 57; mph
